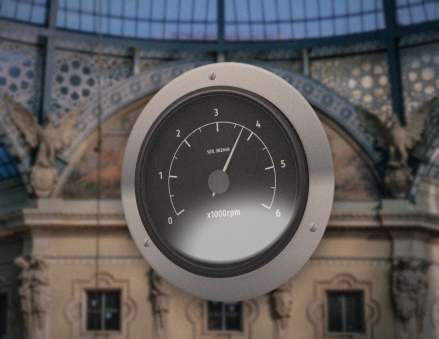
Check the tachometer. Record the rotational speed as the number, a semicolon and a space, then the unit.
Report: 3750; rpm
